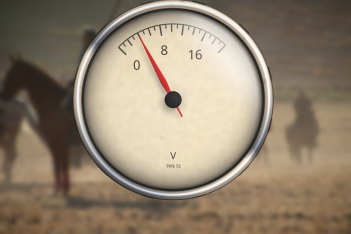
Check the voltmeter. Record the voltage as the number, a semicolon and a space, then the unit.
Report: 4; V
